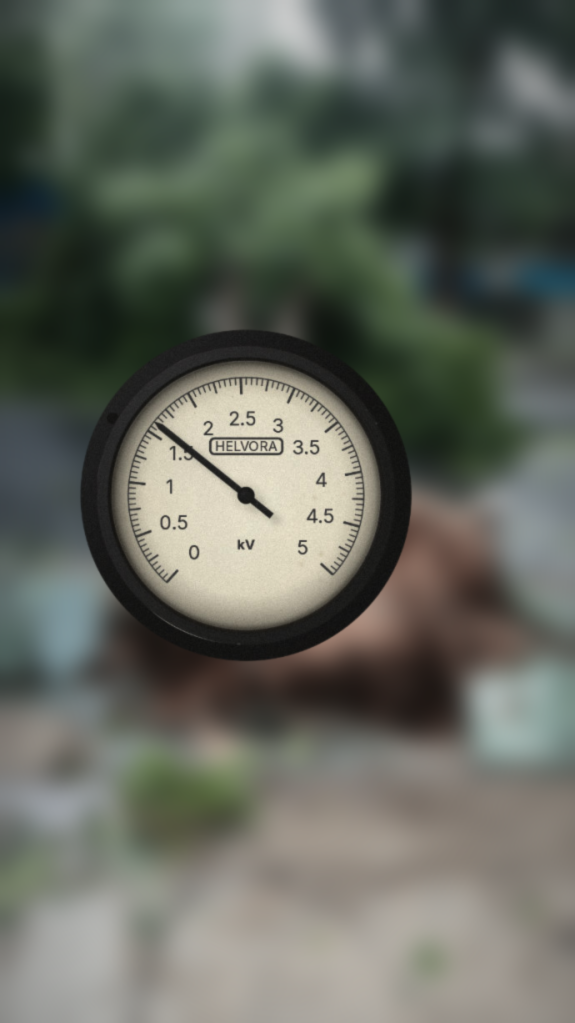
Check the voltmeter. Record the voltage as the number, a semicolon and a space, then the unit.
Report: 1.6; kV
